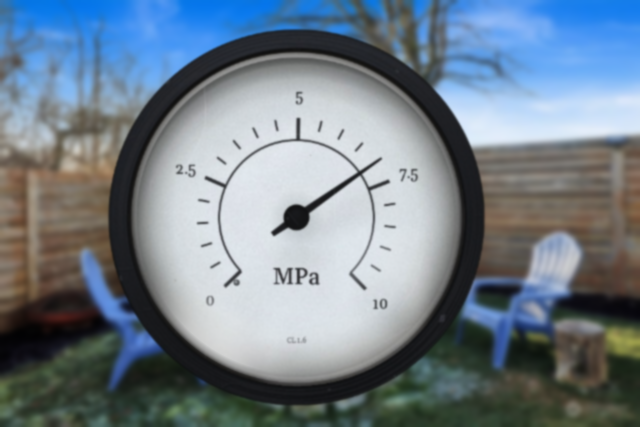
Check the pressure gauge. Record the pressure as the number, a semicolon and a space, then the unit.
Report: 7; MPa
